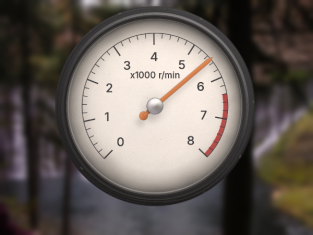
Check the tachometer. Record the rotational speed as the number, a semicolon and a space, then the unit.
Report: 5500; rpm
